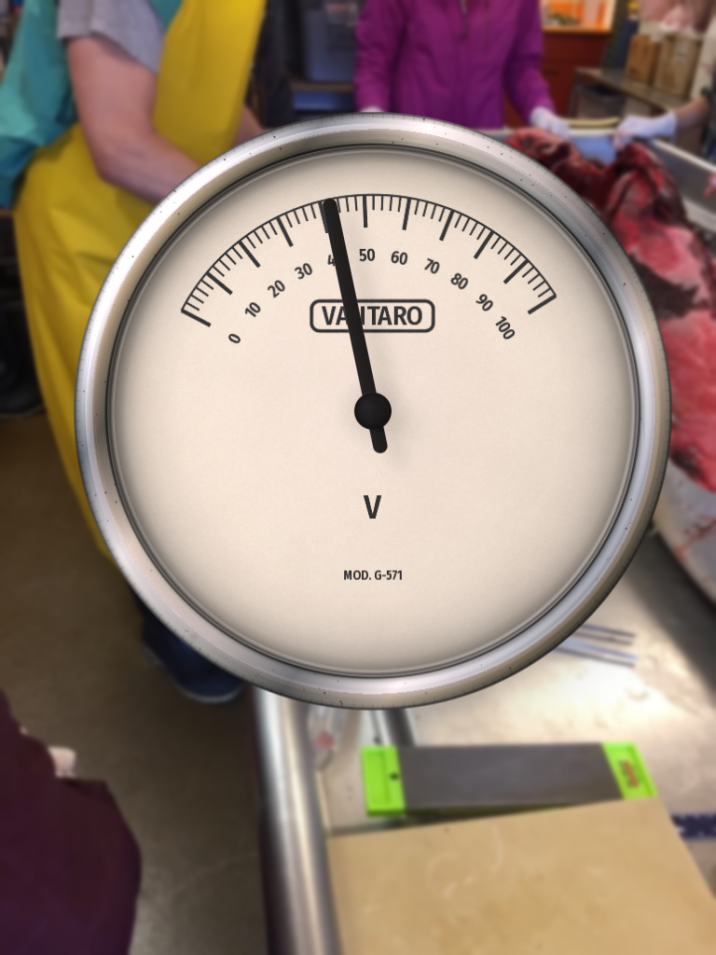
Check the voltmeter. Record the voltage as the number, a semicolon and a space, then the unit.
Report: 42; V
